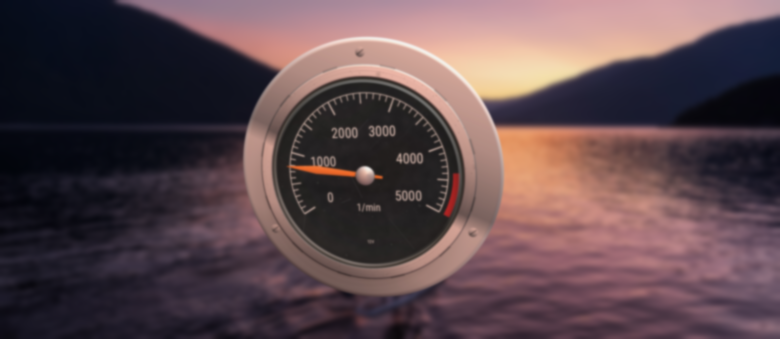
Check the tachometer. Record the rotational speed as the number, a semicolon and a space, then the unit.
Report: 800; rpm
